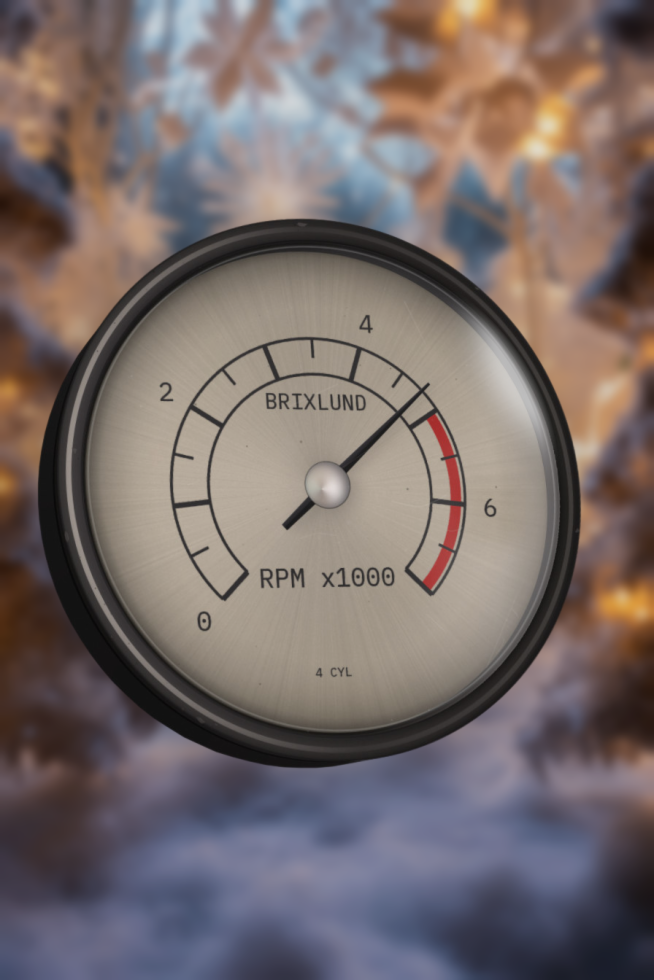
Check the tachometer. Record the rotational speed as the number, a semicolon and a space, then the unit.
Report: 4750; rpm
